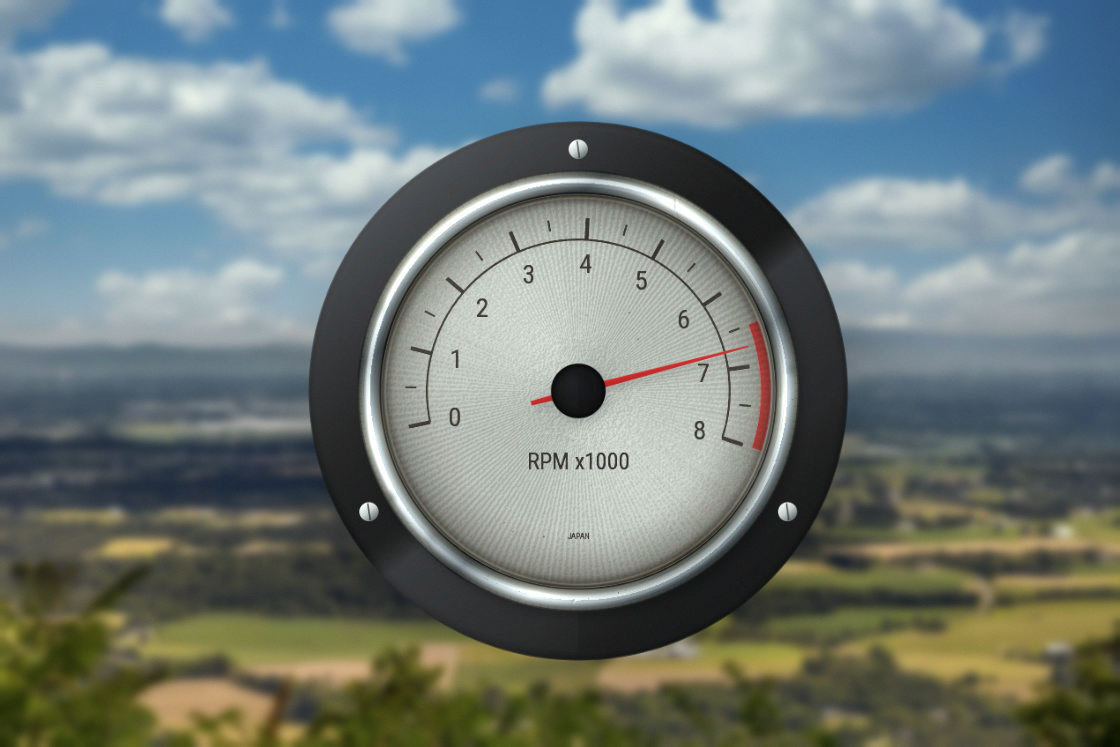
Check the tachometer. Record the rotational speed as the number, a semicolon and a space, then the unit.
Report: 6750; rpm
